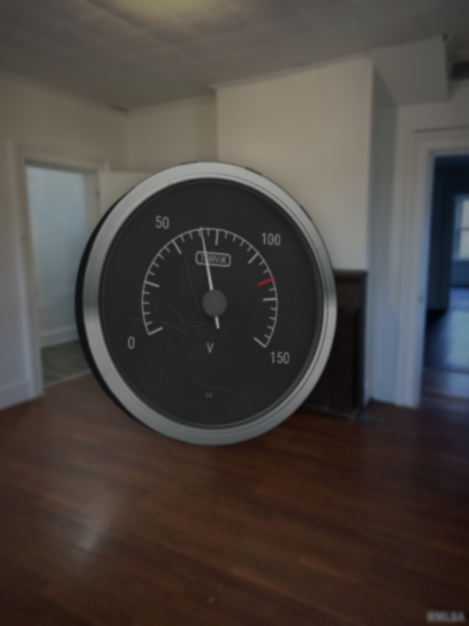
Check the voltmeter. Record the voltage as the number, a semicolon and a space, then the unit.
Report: 65; V
